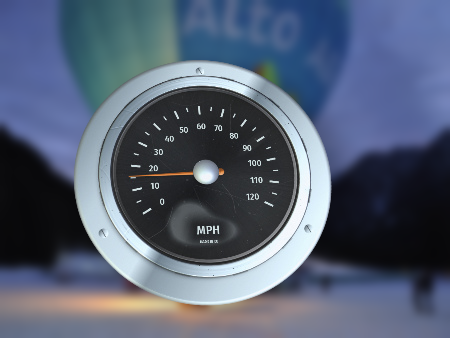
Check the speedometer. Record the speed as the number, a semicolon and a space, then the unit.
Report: 15; mph
